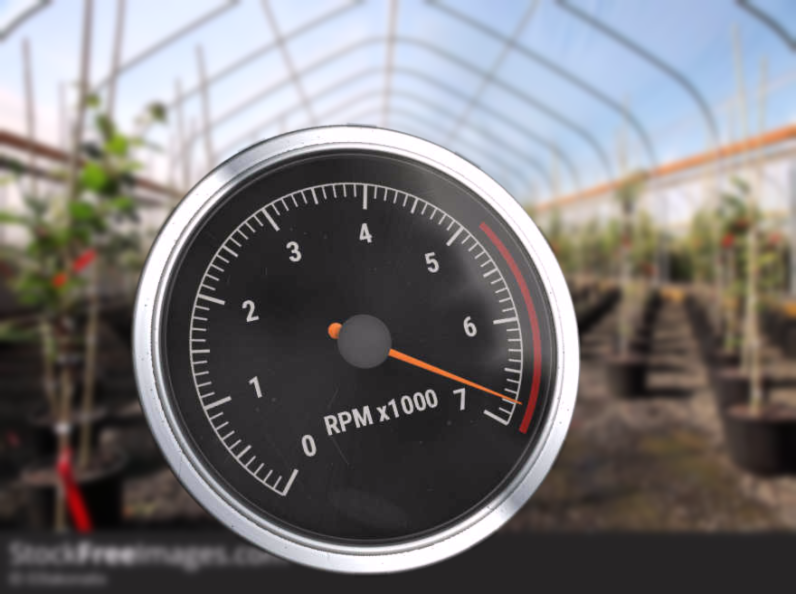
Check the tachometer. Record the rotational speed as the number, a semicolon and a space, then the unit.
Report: 6800; rpm
